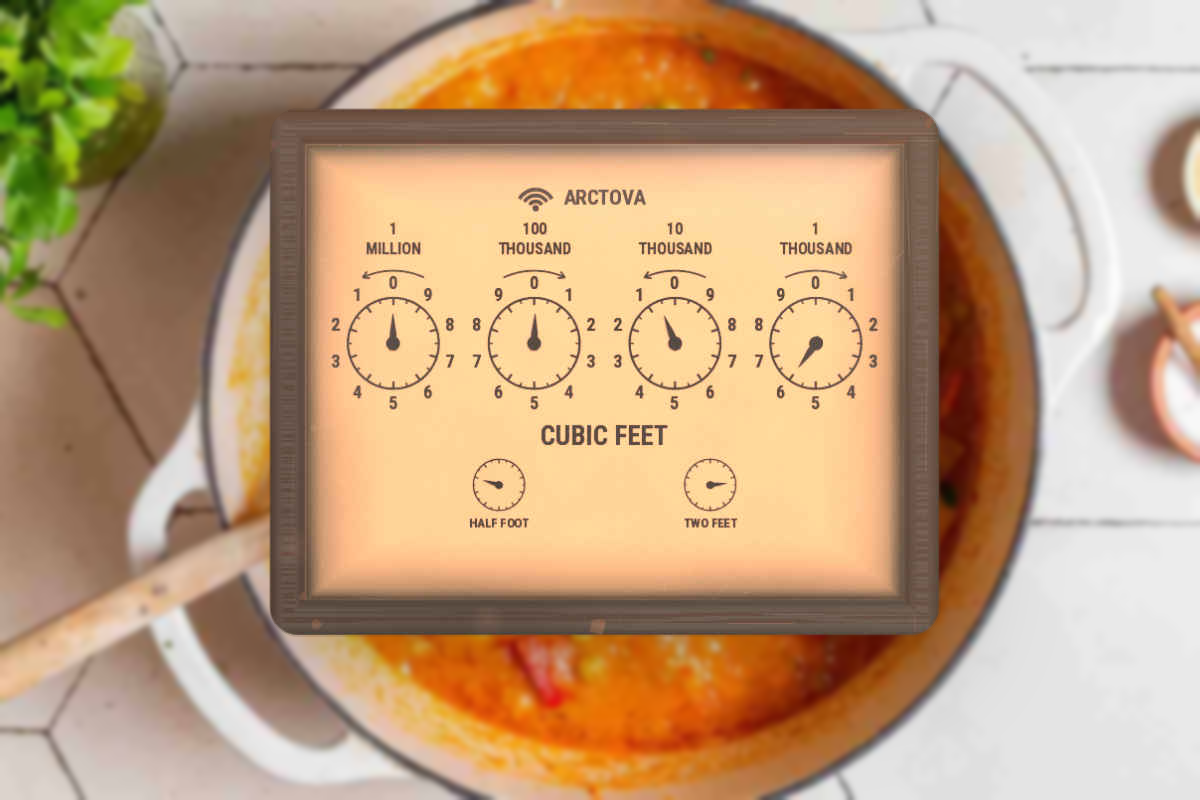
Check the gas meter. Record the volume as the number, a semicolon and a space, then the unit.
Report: 600; ft³
